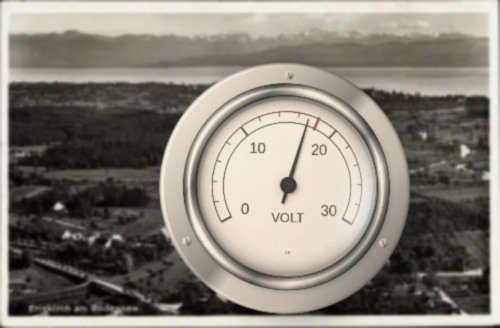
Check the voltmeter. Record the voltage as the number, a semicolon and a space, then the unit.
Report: 17; V
